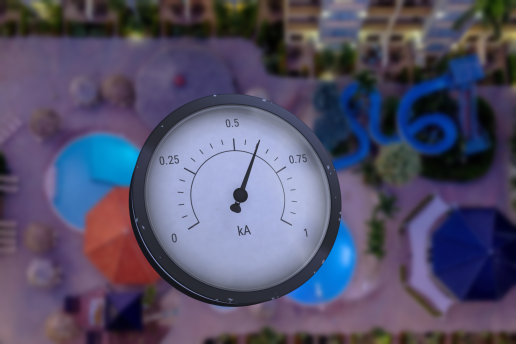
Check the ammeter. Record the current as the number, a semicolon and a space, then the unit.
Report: 0.6; kA
